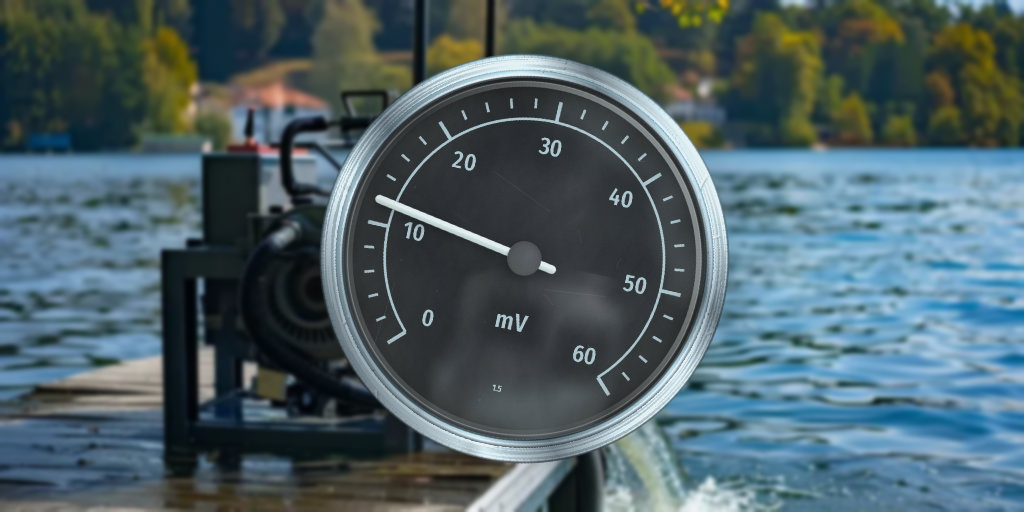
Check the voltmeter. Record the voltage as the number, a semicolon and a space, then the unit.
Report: 12; mV
